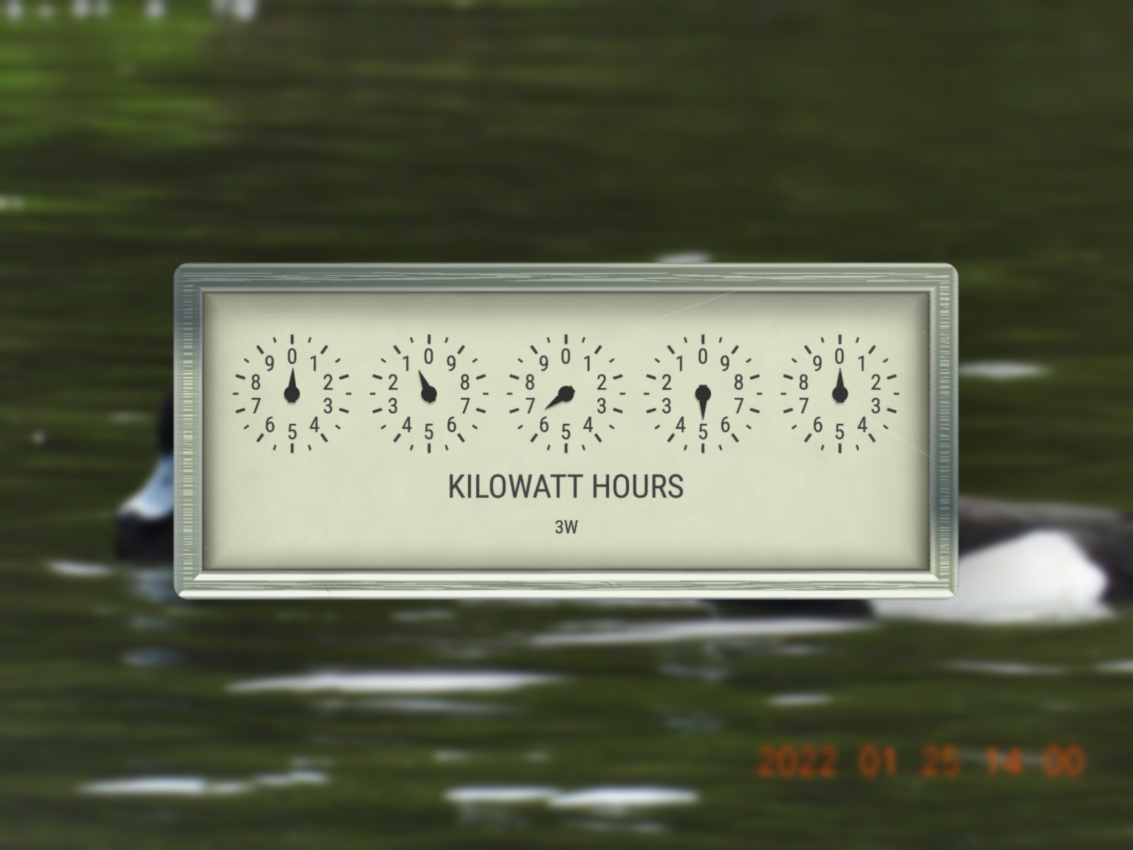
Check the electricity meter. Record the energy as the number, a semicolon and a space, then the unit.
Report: 650; kWh
